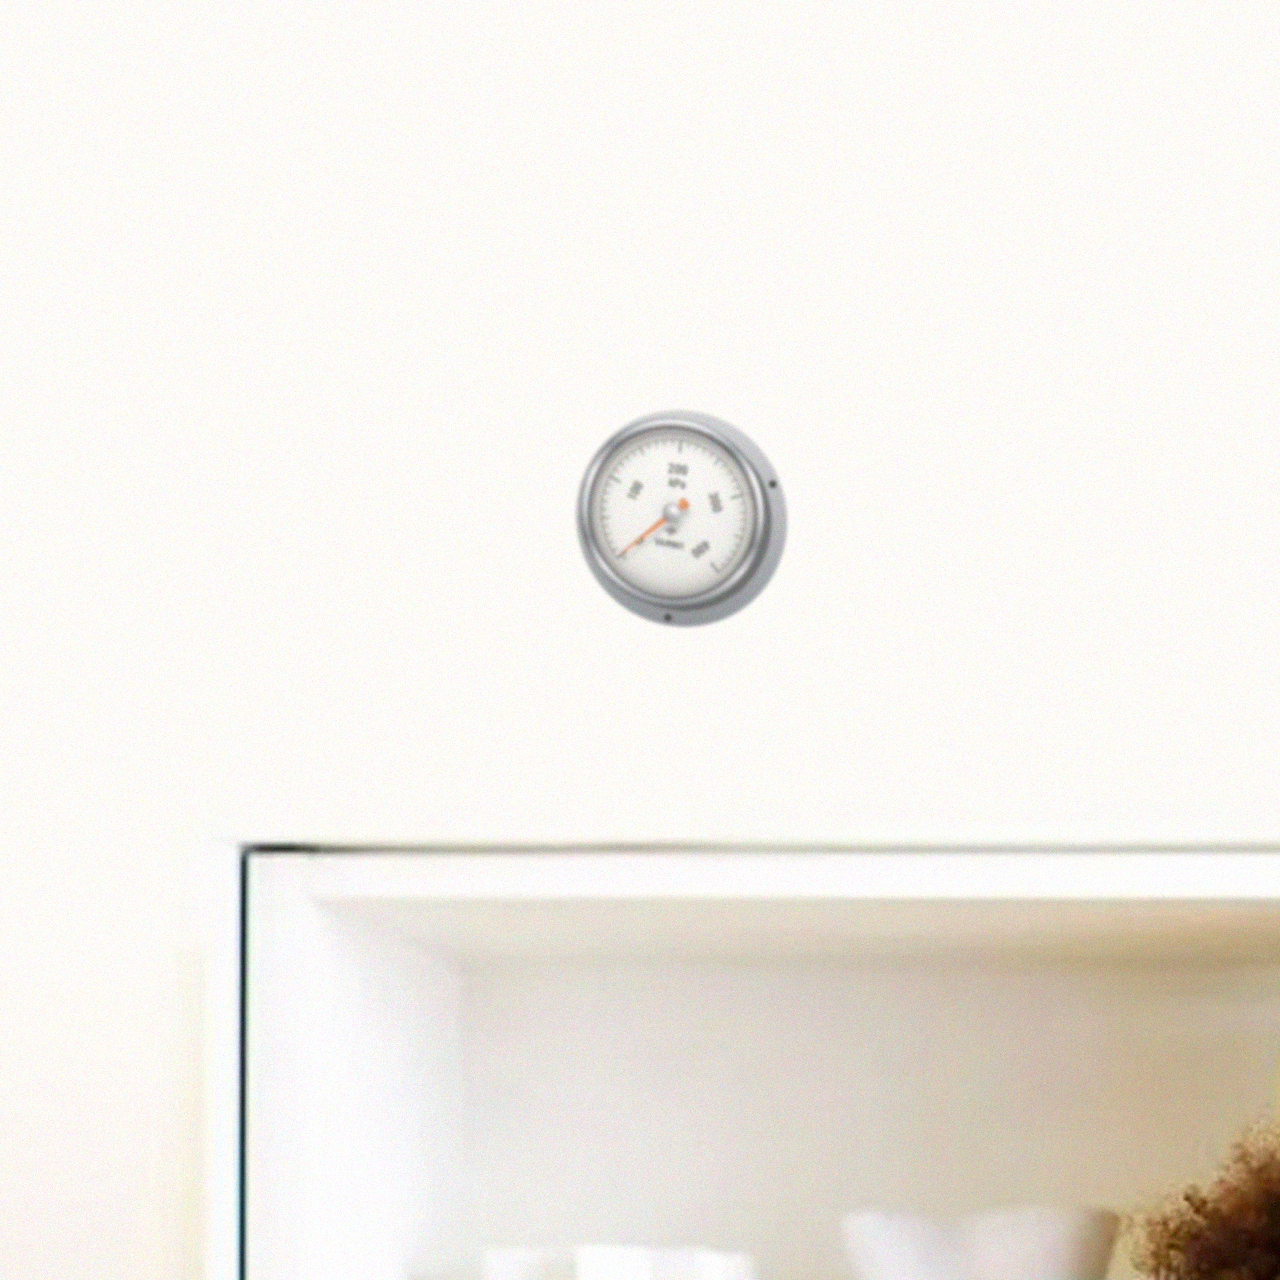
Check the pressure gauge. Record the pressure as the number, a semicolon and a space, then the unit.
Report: 0; kPa
